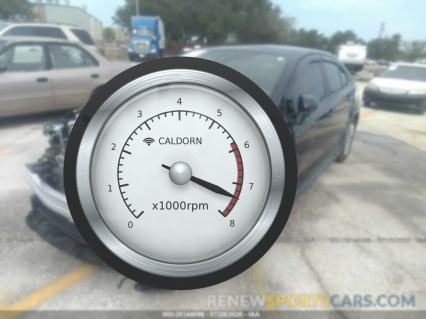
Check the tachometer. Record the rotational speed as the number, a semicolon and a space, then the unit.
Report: 7400; rpm
